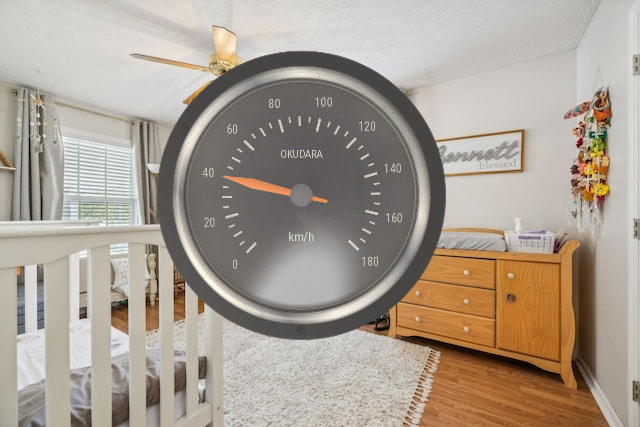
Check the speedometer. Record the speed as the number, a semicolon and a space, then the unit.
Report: 40; km/h
